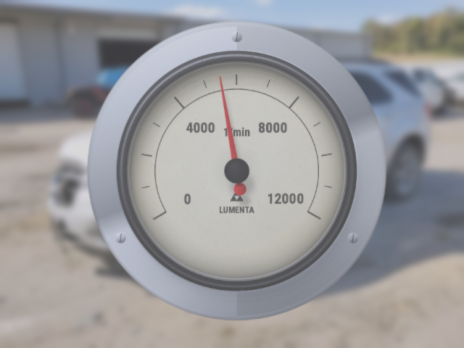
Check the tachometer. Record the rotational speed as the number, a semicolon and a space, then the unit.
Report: 5500; rpm
